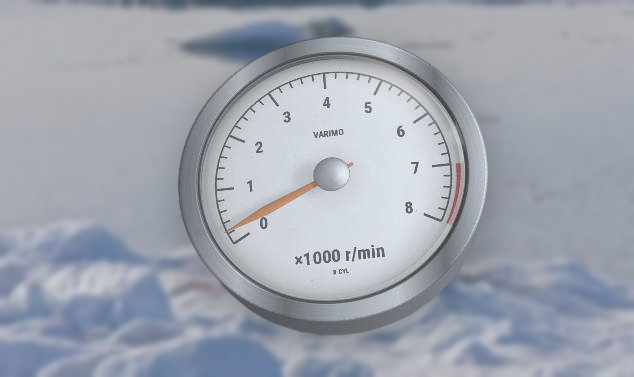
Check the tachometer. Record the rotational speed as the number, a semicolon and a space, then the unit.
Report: 200; rpm
